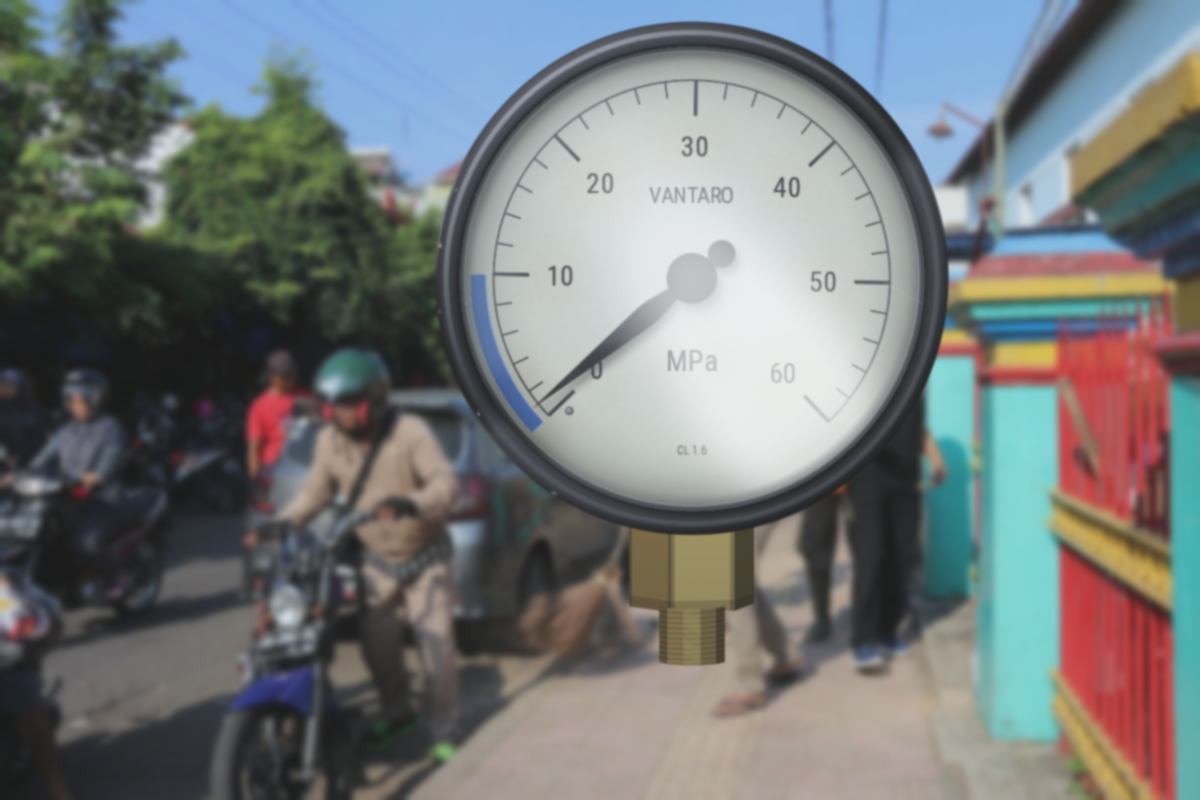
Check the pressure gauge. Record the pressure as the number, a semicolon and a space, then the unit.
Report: 1; MPa
